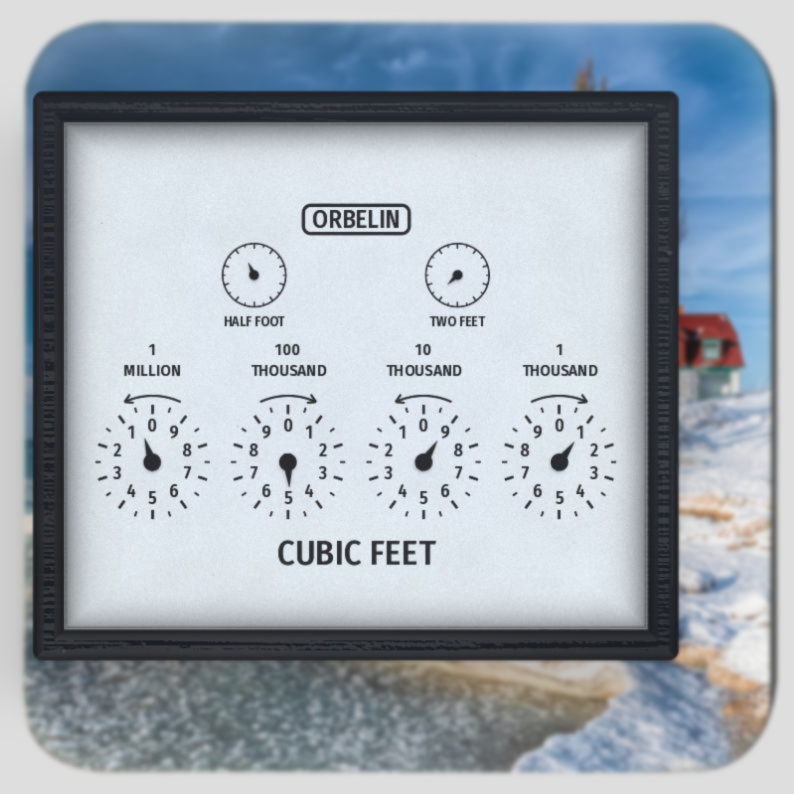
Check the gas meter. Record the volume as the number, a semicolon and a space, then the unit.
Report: 49100; ft³
